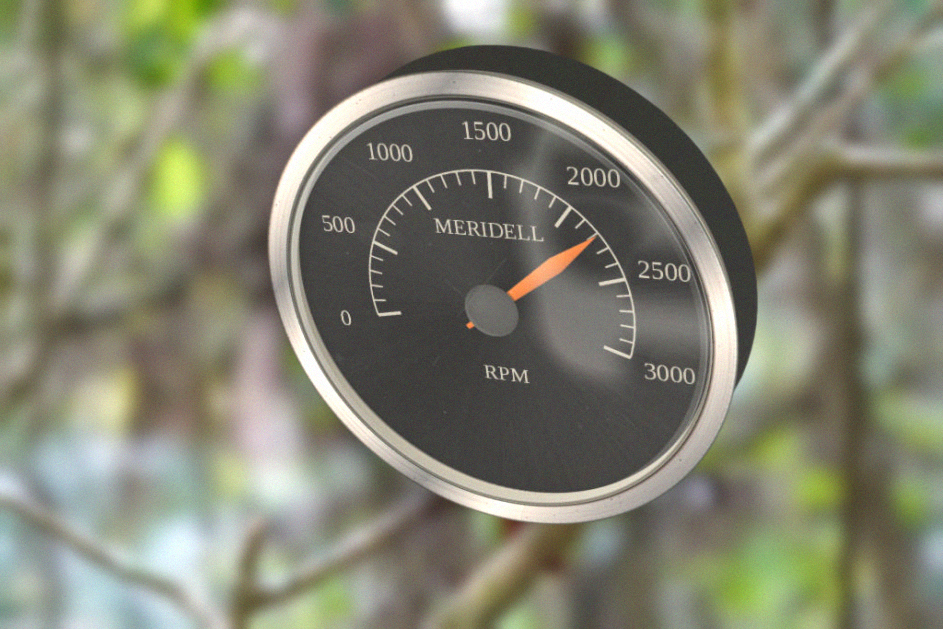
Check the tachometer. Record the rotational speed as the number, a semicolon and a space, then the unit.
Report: 2200; rpm
